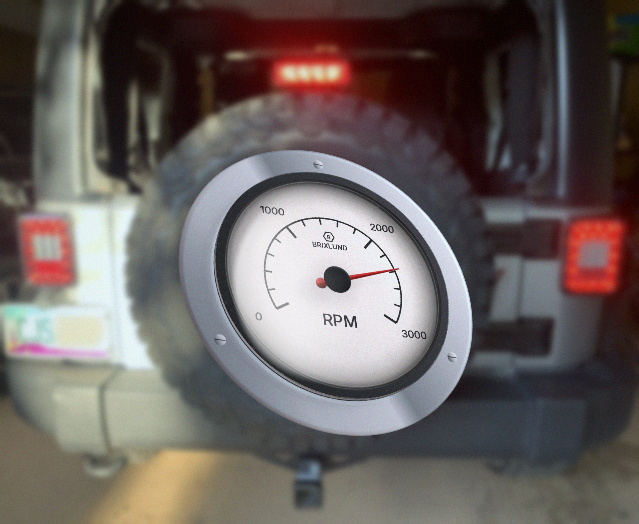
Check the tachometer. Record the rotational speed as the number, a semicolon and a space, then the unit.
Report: 2400; rpm
